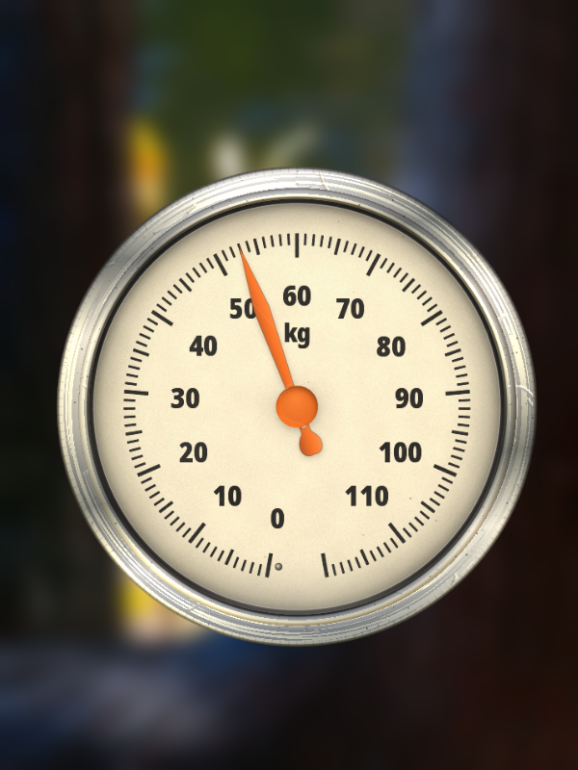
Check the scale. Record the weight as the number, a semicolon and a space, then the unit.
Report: 53; kg
